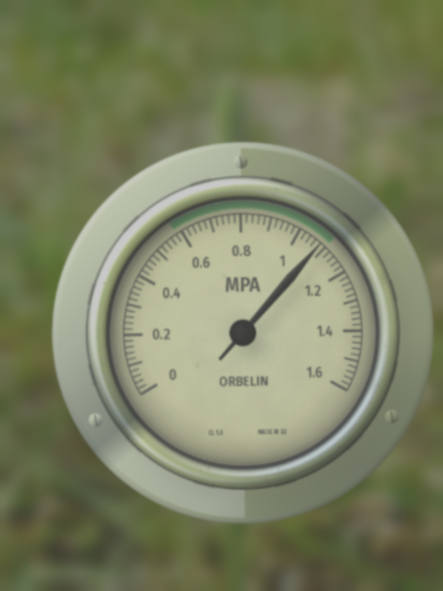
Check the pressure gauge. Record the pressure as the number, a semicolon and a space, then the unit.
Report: 1.08; MPa
